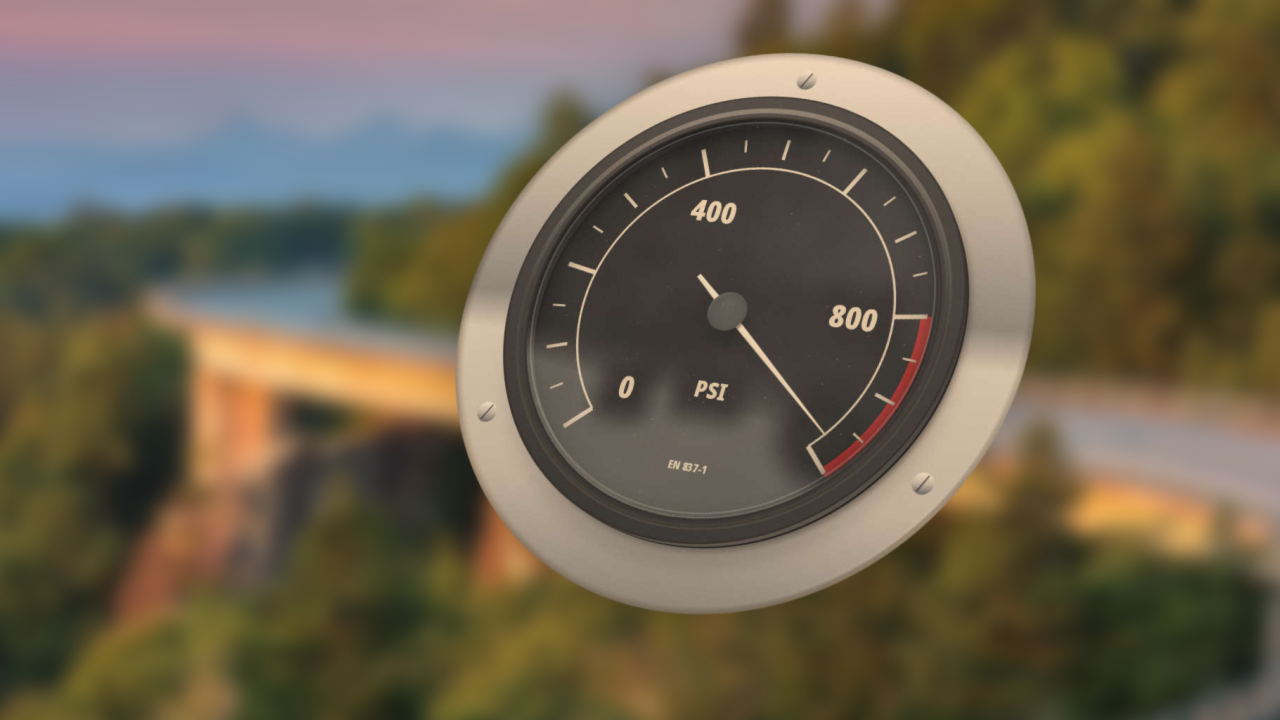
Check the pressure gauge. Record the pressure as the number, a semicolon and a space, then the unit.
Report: 975; psi
